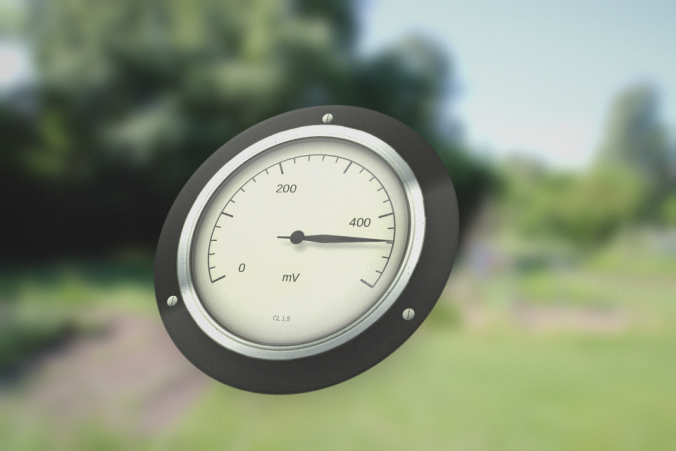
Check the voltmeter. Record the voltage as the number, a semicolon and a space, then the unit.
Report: 440; mV
